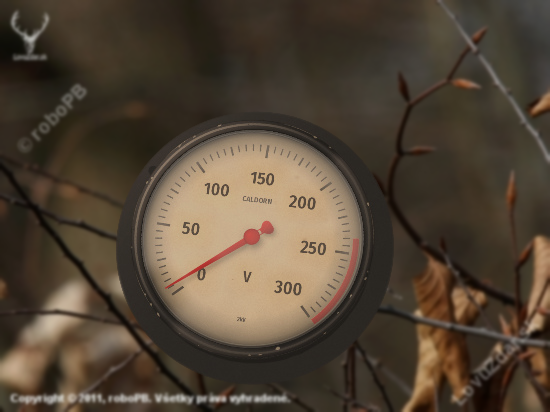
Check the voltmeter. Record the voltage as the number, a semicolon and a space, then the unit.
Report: 5; V
